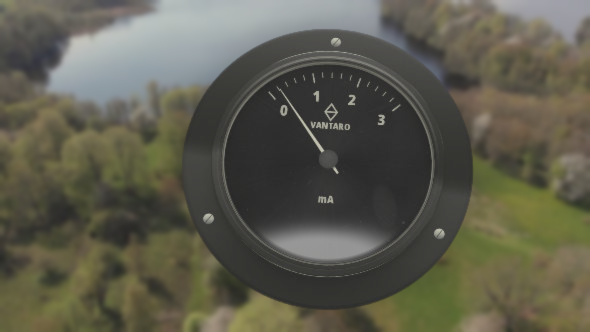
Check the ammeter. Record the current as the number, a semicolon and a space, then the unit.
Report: 0.2; mA
